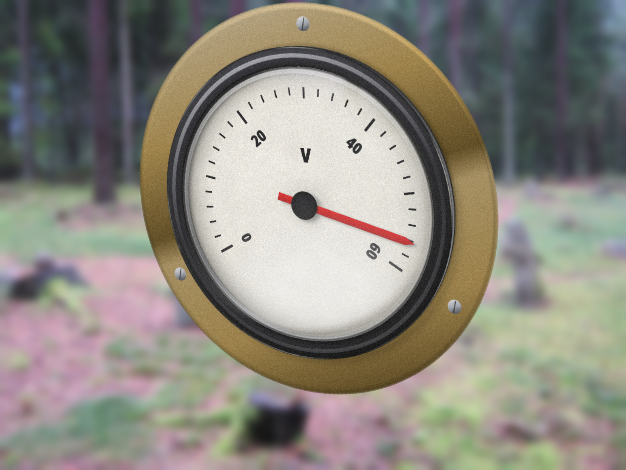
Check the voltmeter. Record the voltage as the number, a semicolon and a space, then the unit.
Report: 56; V
